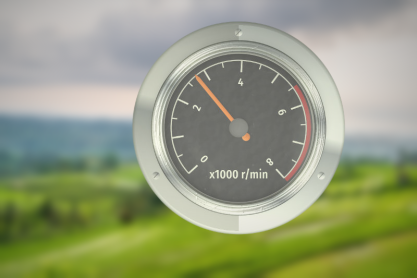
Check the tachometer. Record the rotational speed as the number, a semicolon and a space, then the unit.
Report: 2750; rpm
